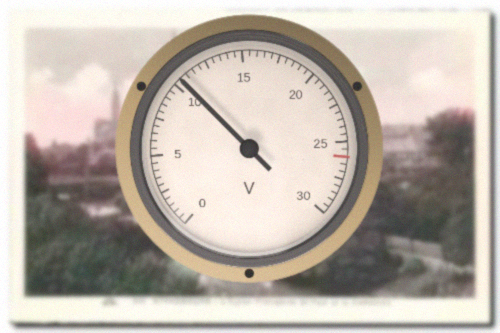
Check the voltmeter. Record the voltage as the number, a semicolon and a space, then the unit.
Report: 10.5; V
